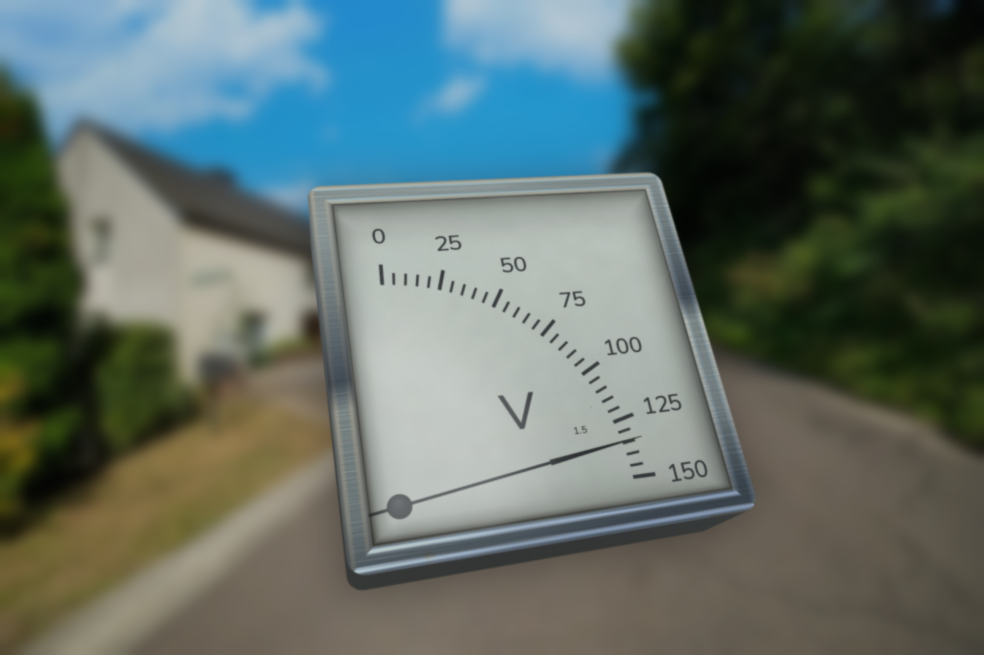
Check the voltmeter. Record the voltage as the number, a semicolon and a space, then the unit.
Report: 135; V
